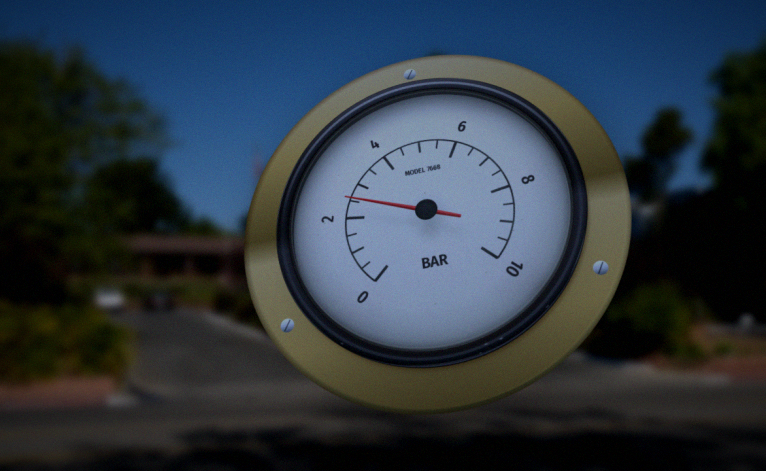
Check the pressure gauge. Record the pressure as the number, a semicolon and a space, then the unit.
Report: 2.5; bar
